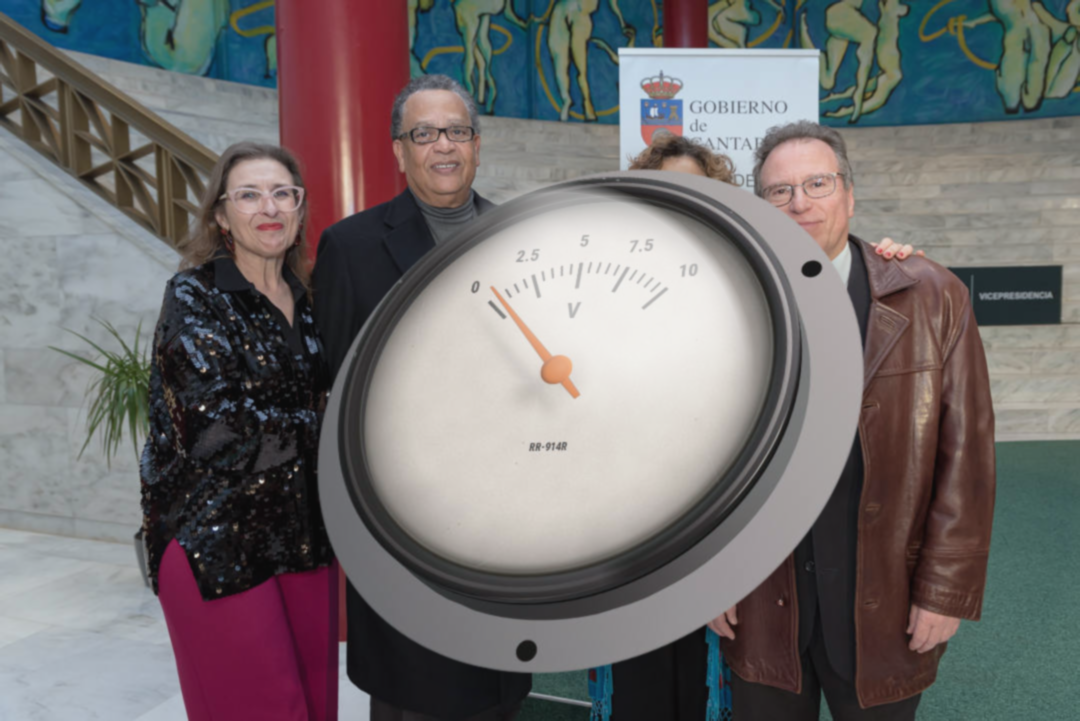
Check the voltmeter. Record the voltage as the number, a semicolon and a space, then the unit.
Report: 0.5; V
